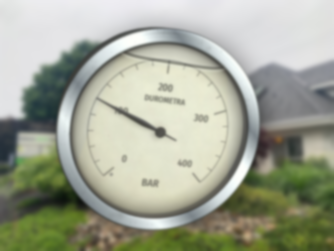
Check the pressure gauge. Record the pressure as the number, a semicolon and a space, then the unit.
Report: 100; bar
